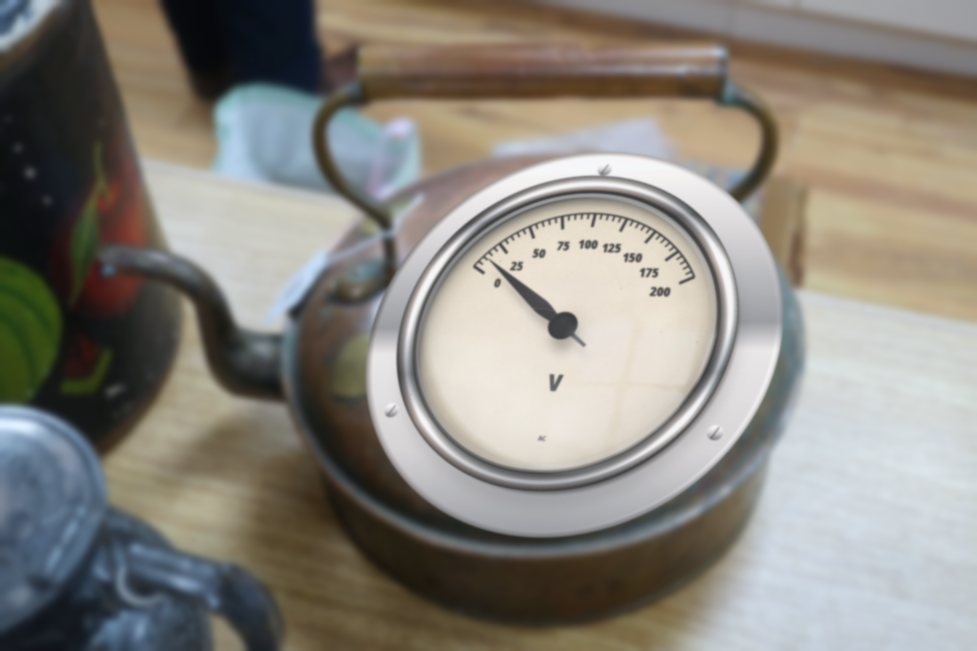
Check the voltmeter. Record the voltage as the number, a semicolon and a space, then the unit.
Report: 10; V
